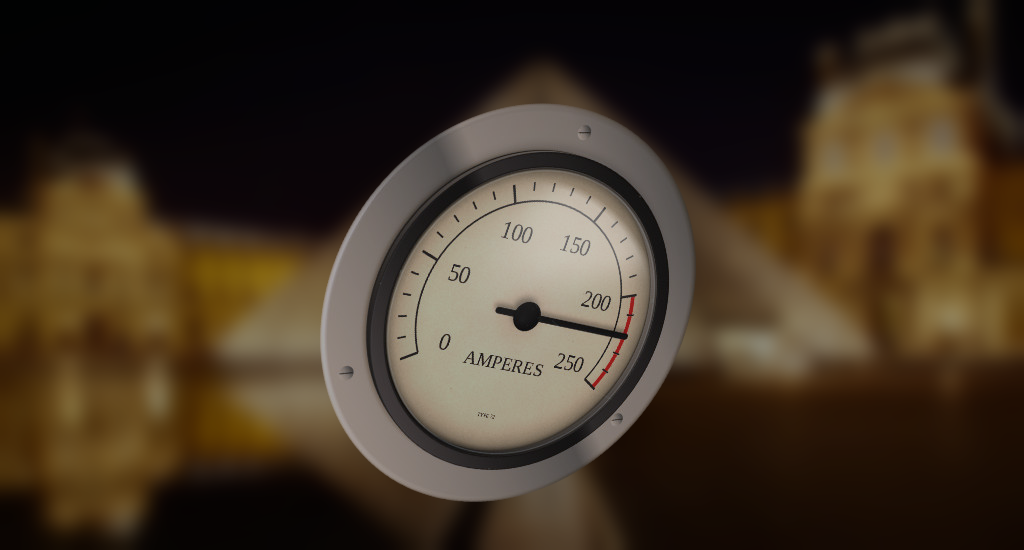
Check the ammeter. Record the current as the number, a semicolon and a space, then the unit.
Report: 220; A
